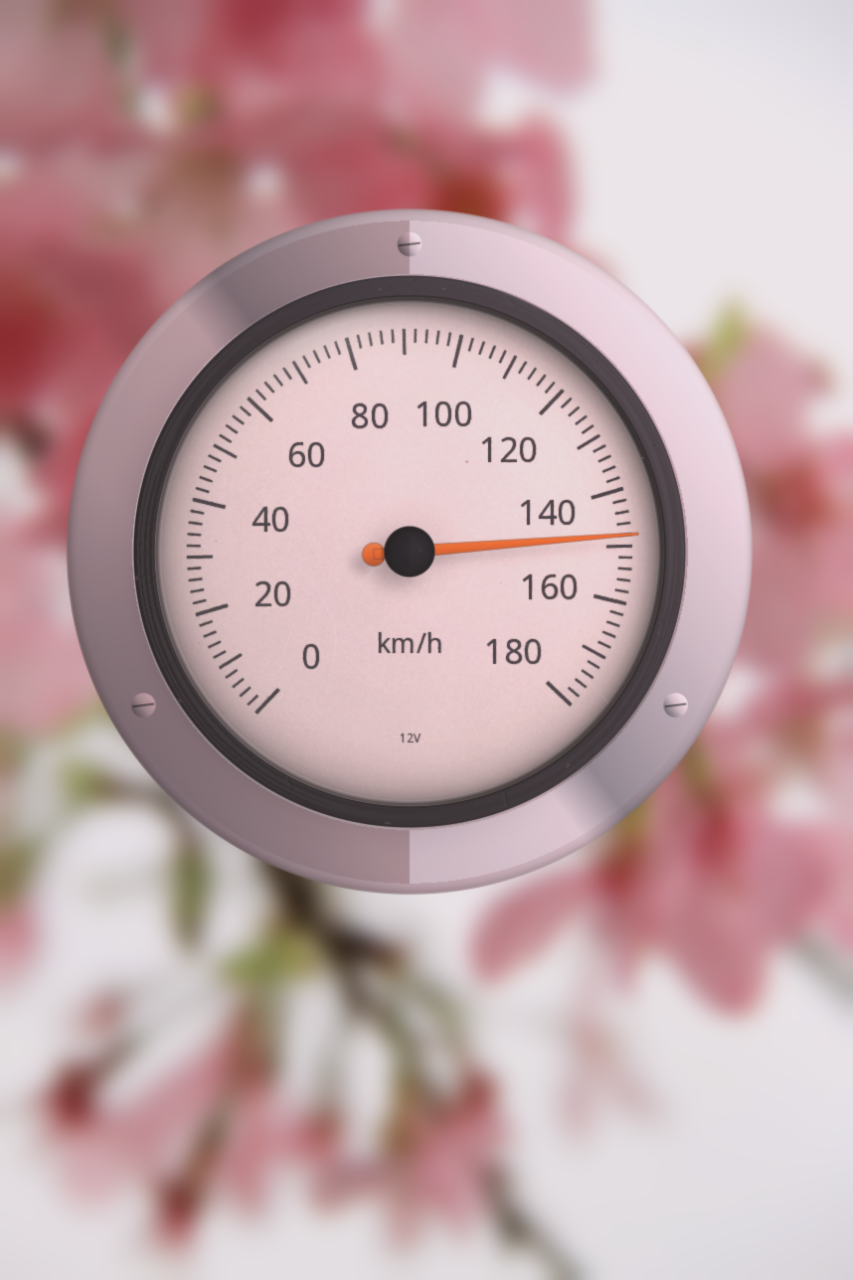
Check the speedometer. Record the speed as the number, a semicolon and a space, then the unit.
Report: 148; km/h
